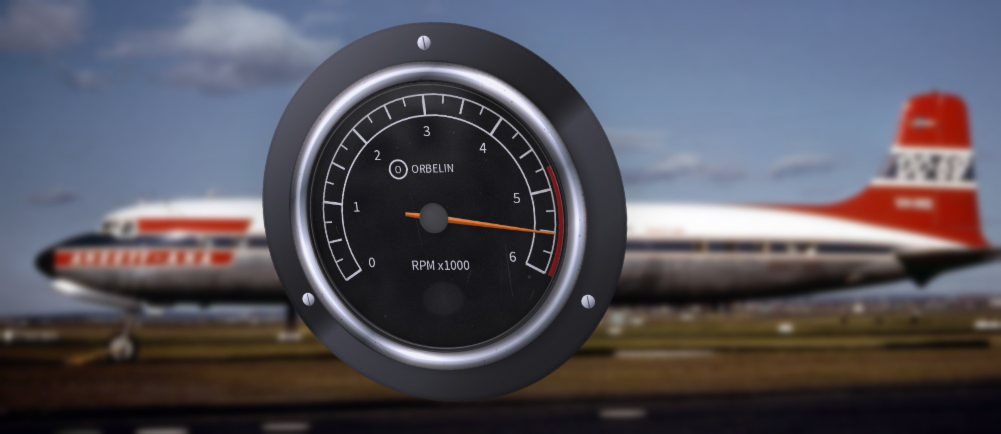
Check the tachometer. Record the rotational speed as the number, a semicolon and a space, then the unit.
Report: 5500; rpm
